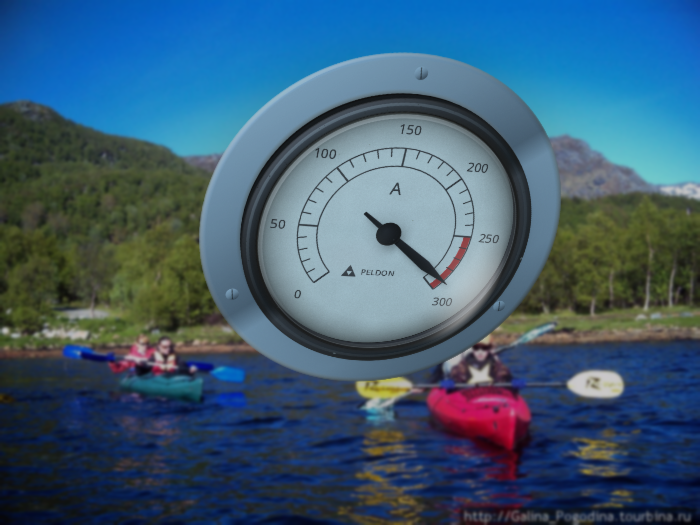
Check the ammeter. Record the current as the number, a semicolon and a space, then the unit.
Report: 290; A
